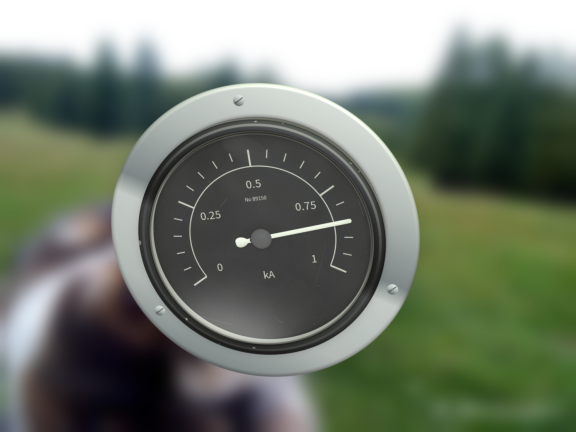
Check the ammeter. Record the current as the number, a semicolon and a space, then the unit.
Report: 0.85; kA
